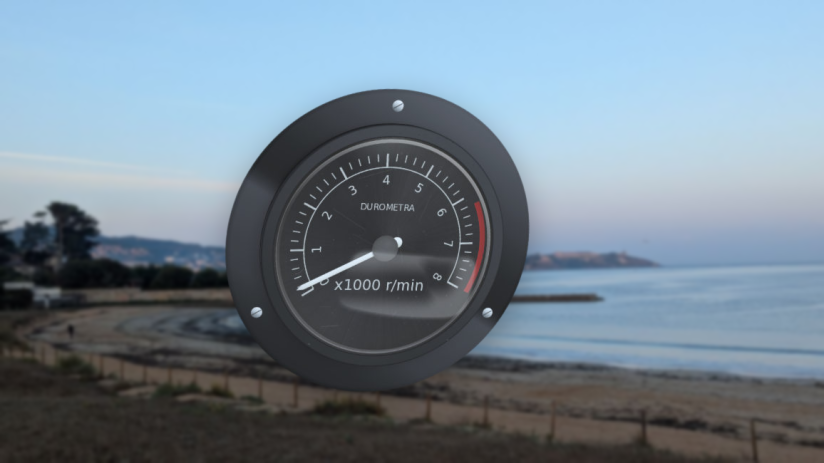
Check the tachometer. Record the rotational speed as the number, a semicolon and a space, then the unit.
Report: 200; rpm
